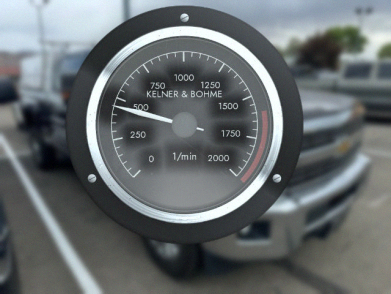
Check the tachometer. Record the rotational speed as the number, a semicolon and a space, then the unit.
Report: 450; rpm
